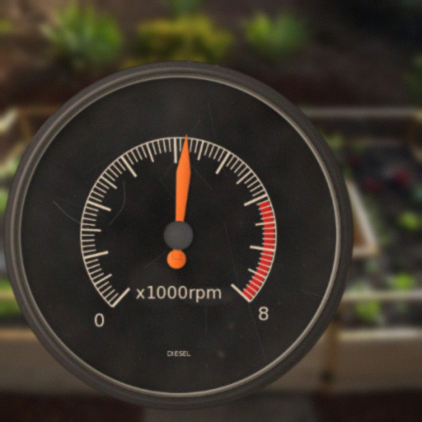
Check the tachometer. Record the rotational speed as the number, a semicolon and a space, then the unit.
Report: 4200; rpm
